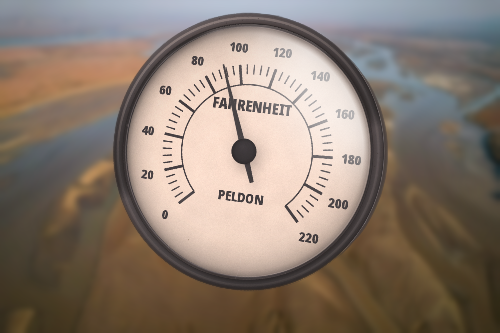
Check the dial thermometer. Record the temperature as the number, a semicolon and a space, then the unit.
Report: 92; °F
